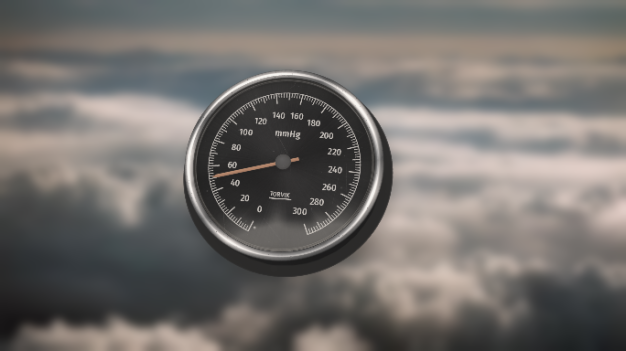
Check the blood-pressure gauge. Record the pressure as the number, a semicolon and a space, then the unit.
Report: 50; mmHg
